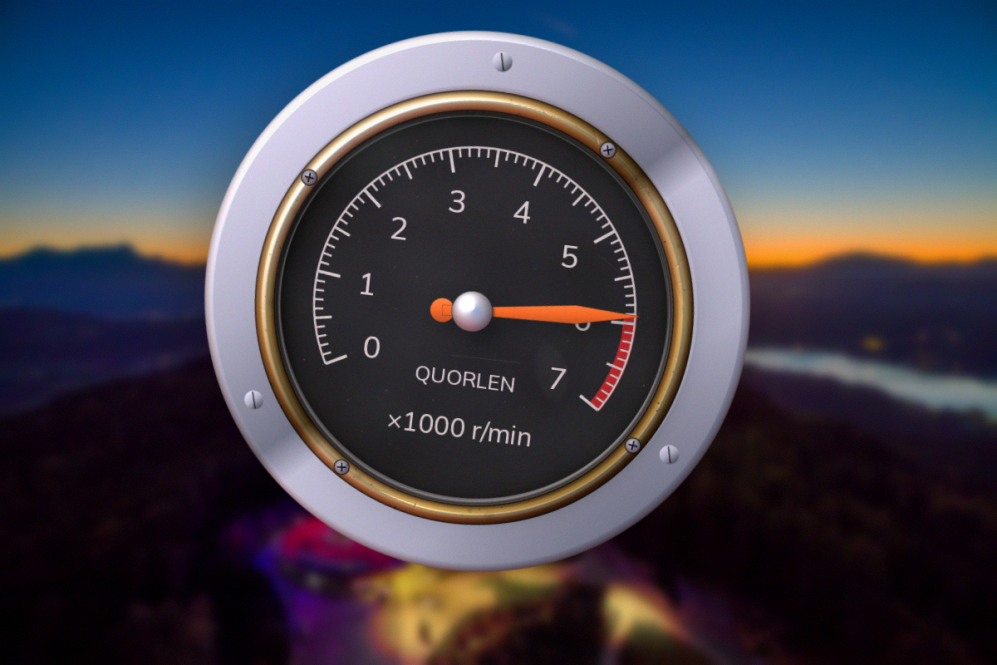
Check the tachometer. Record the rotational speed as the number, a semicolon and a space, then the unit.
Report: 5900; rpm
